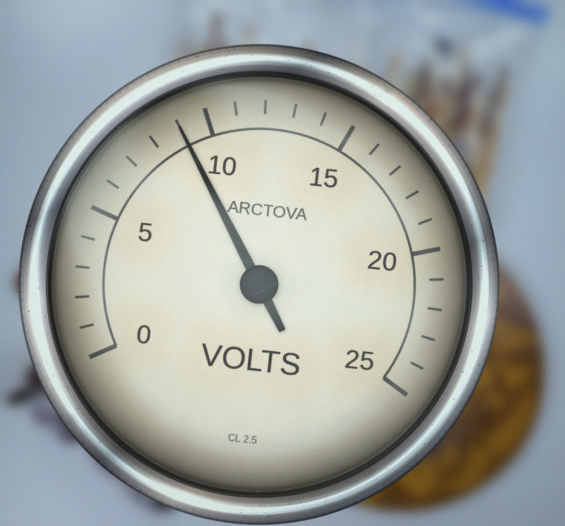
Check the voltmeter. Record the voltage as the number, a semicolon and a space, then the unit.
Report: 9; V
